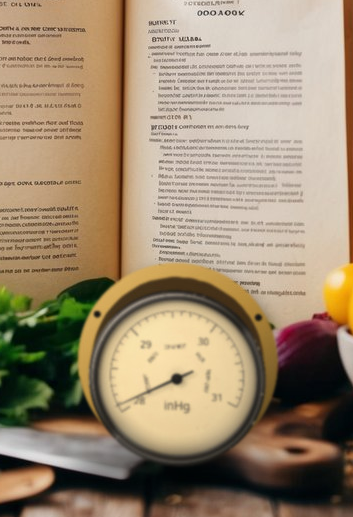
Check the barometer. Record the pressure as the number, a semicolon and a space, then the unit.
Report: 28.1; inHg
